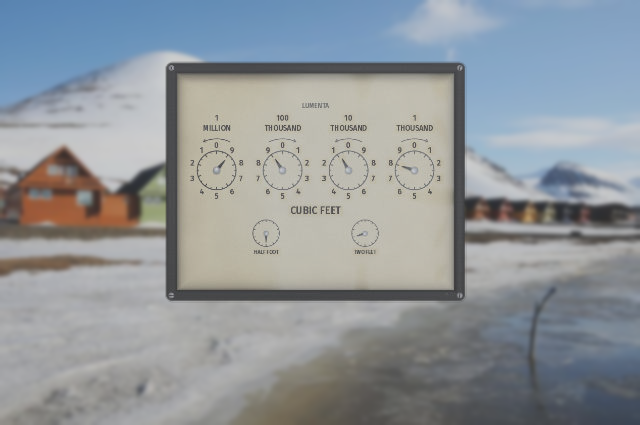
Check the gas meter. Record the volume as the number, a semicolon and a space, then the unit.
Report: 890800; ft³
